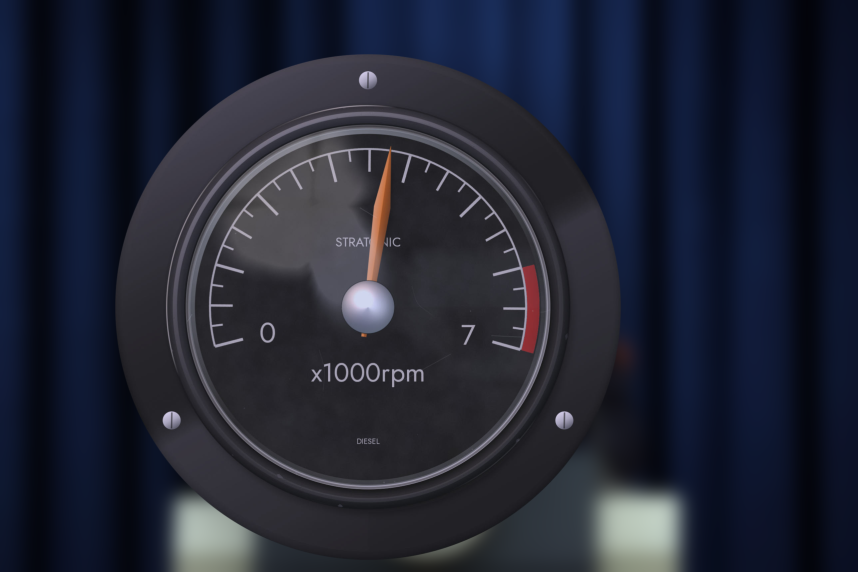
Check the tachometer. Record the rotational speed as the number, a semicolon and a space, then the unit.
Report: 3750; rpm
